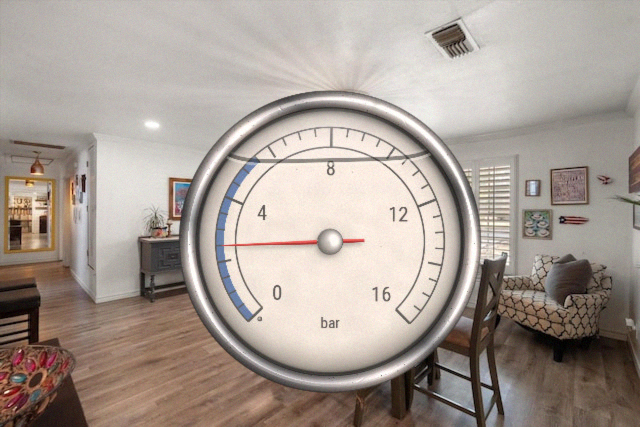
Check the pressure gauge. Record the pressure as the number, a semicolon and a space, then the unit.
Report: 2.5; bar
